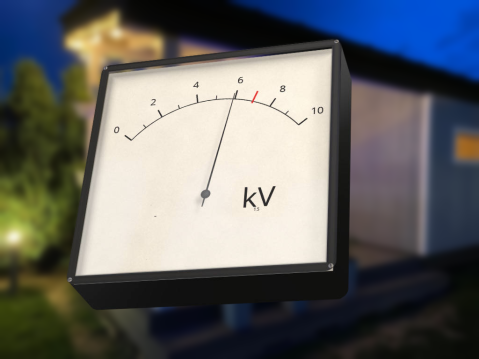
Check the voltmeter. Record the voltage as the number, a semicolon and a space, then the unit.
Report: 6; kV
